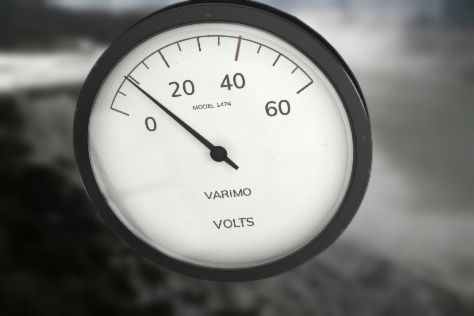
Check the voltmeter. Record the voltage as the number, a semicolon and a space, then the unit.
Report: 10; V
